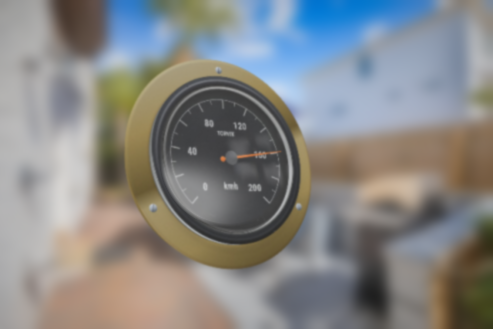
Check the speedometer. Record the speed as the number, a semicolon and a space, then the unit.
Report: 160; km/h
